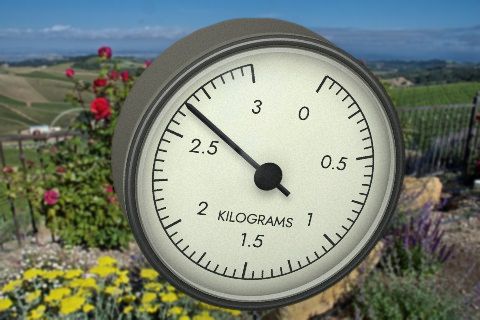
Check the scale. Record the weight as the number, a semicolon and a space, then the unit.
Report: 2.65; kg
